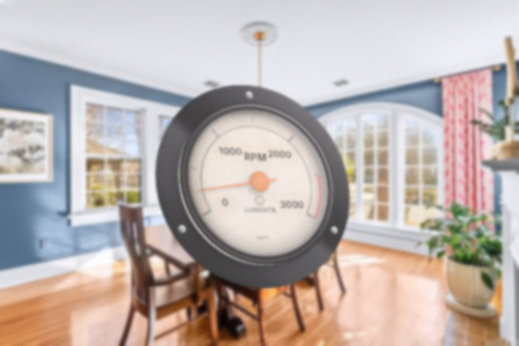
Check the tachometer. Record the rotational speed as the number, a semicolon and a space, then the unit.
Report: 250; rpm
